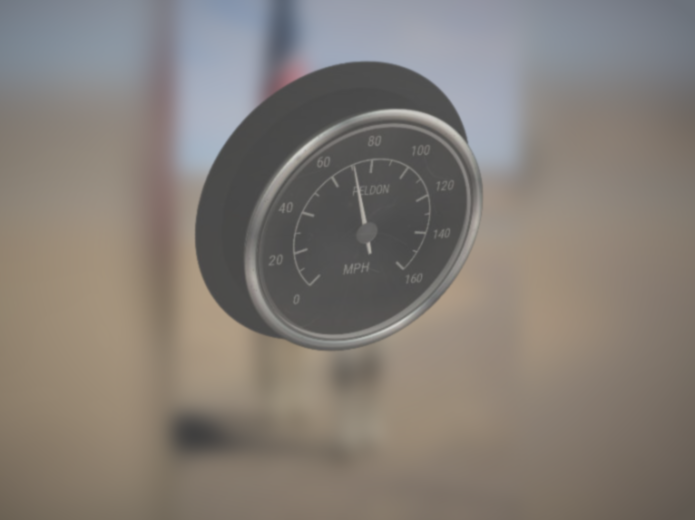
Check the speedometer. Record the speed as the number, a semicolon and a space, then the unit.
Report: 70; mph
